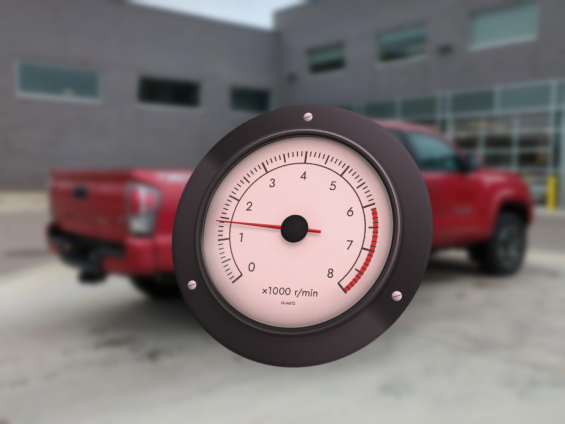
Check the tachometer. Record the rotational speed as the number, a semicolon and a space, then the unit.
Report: 1400; rpm
